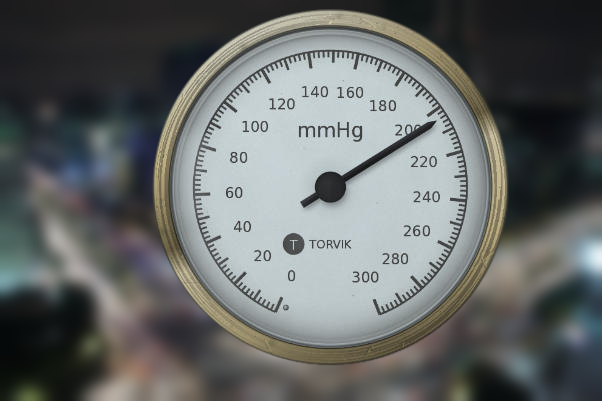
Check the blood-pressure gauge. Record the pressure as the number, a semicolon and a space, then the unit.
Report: 204; mmHg
